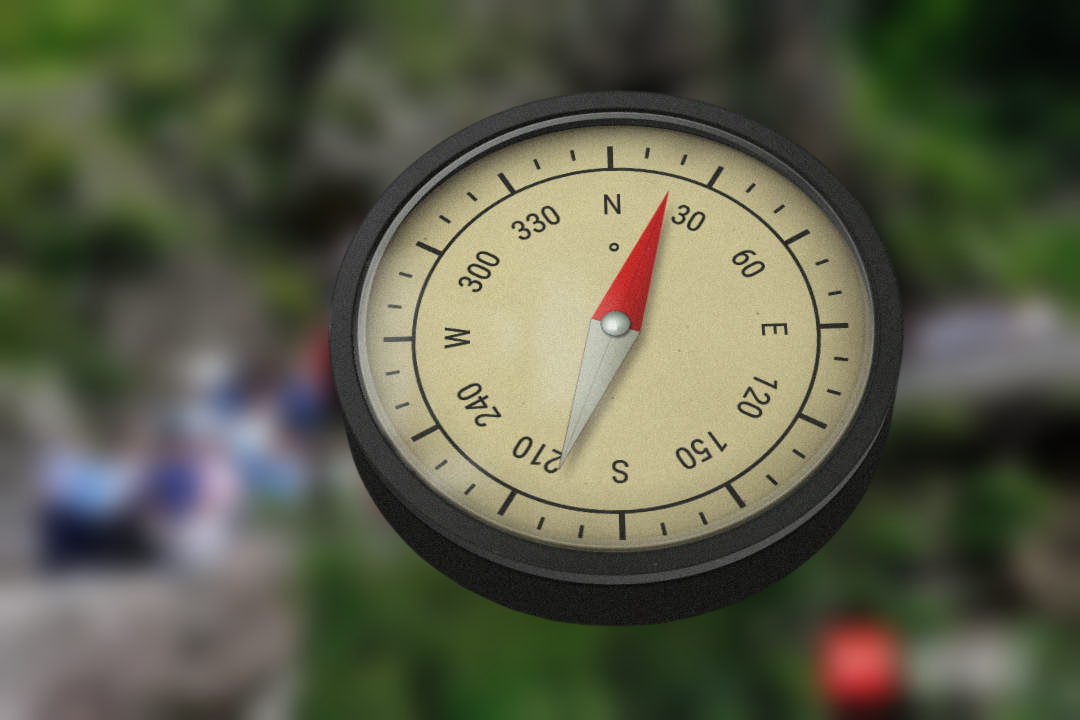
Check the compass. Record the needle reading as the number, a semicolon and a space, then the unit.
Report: 20; °
